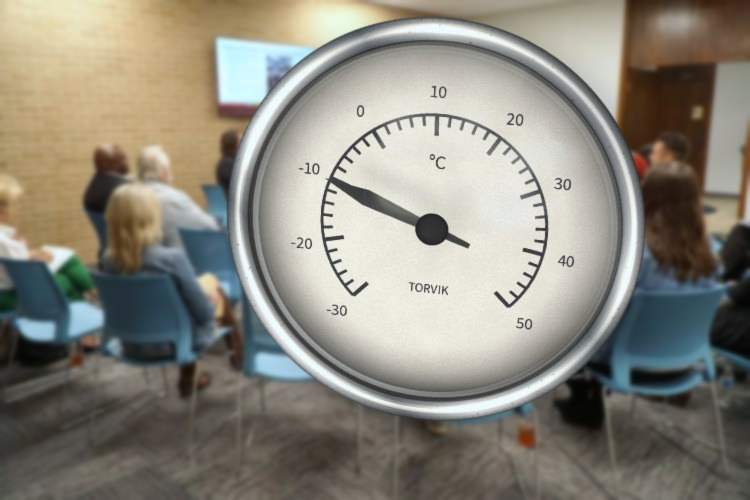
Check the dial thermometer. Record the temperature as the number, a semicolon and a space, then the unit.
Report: -10; °C
